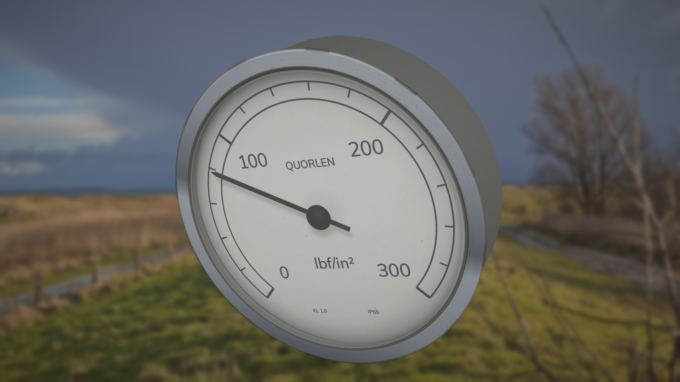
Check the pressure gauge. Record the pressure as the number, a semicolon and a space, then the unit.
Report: 80; psi
